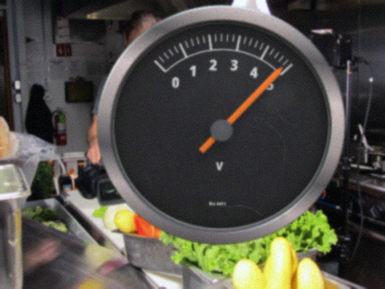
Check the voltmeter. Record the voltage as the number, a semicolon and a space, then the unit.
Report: 4.8; V
